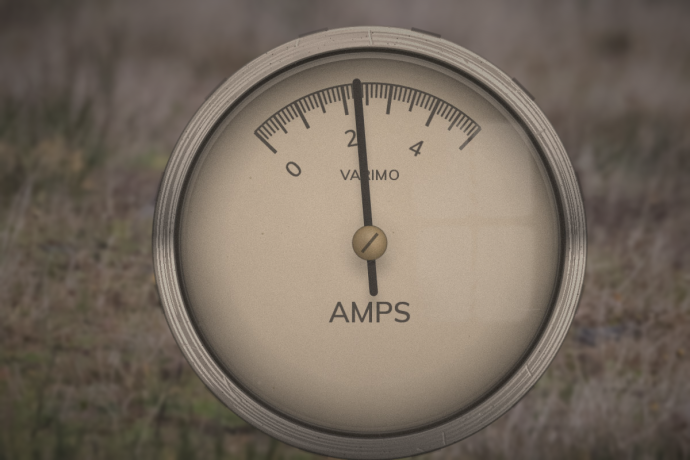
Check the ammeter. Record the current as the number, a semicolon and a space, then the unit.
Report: 2.3; A
